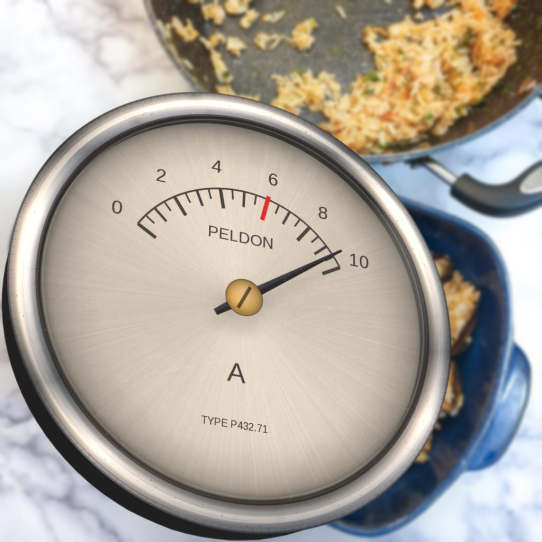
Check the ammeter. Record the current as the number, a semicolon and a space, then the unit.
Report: 9.5; A
